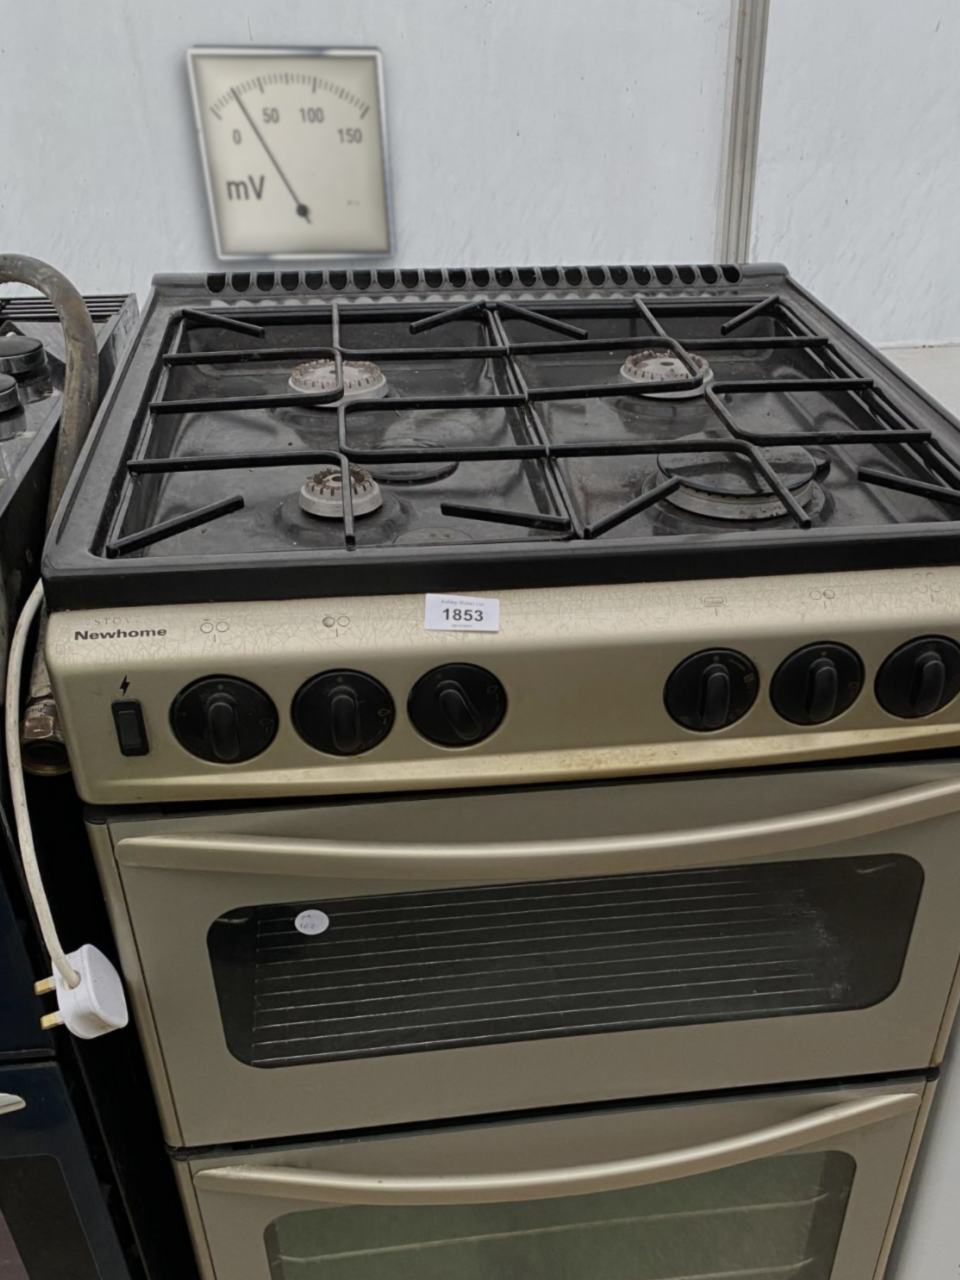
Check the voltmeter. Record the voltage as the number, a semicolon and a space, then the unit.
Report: 25; mV
